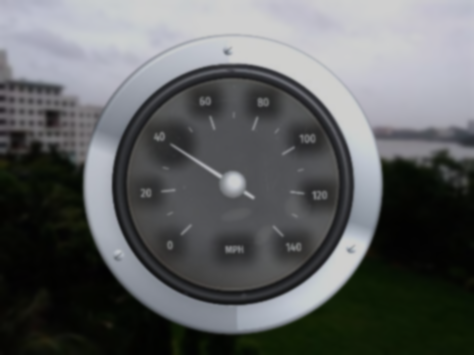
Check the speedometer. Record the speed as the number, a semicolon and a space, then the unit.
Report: 40; mph
